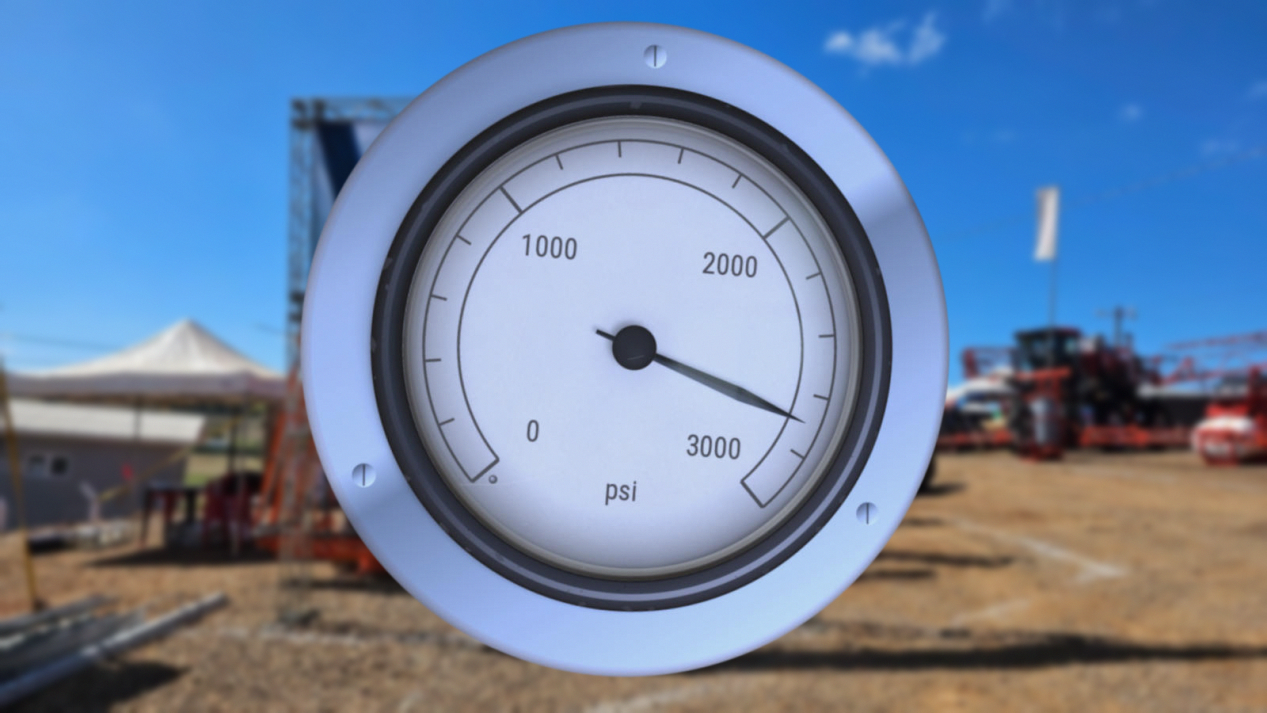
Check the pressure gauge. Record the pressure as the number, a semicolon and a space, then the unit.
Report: 2700; psi
